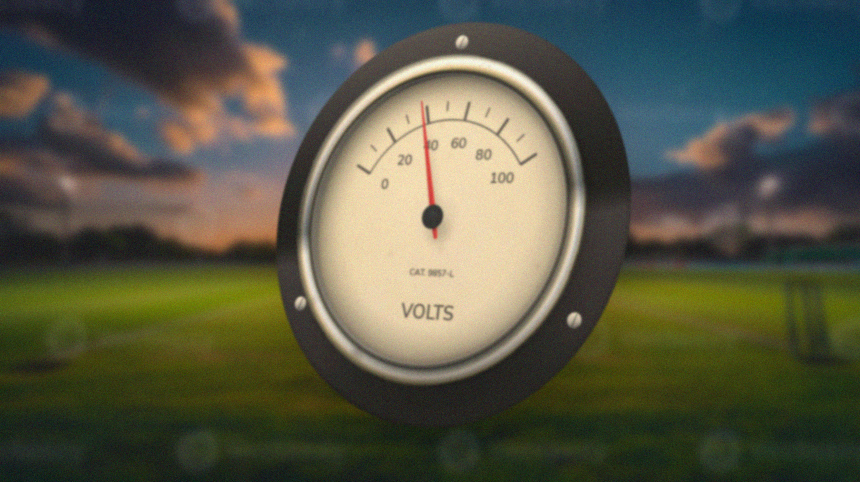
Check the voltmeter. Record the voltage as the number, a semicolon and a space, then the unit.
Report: 40; V
